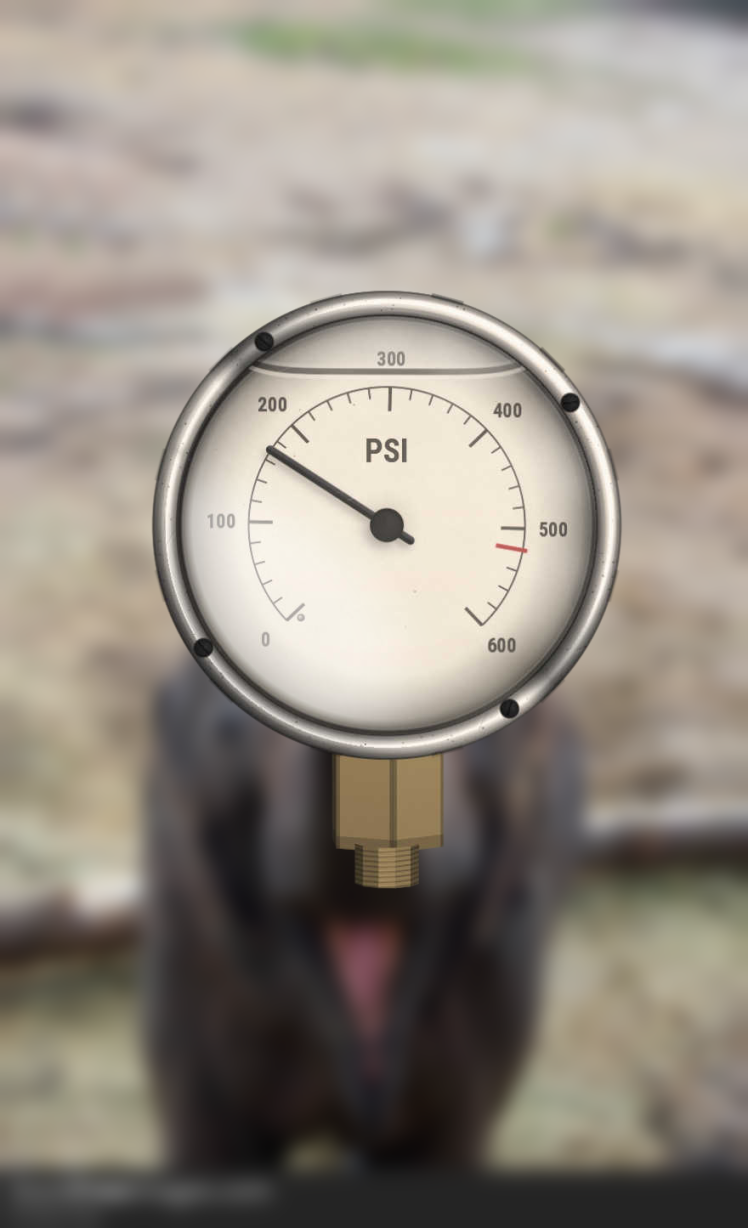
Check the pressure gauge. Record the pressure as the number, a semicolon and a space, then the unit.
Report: 170; psi
